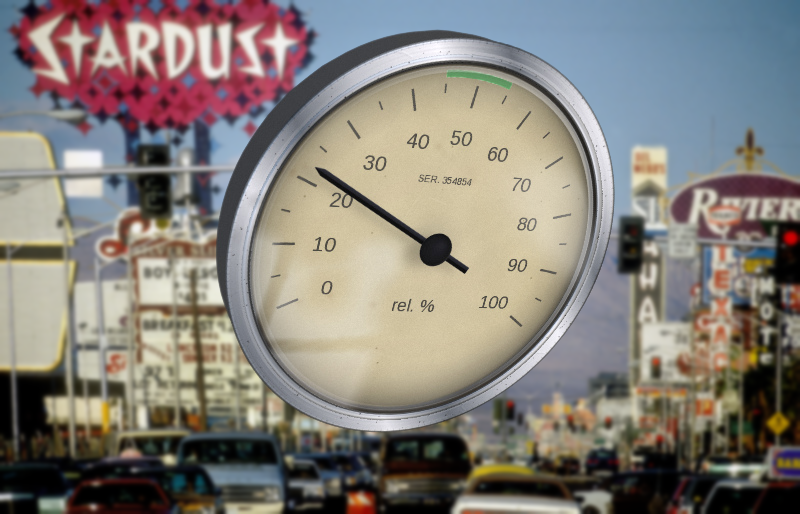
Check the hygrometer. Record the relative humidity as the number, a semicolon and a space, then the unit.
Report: 22.5; %
